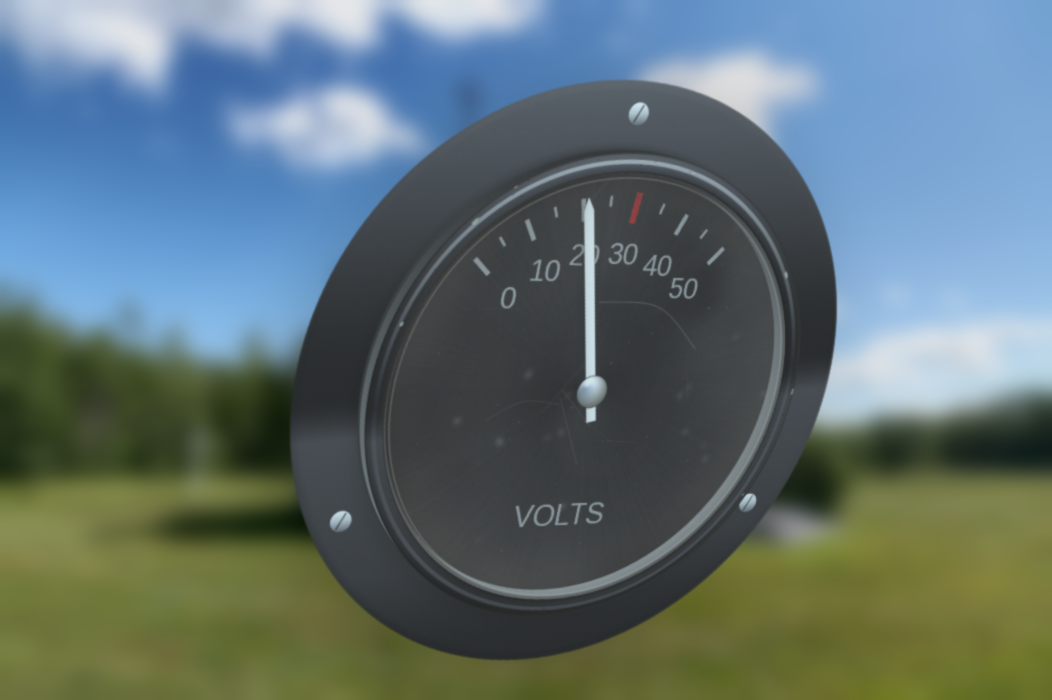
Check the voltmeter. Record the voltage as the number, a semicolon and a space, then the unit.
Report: 20; V
